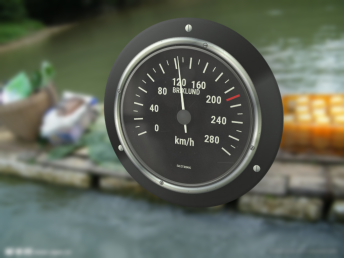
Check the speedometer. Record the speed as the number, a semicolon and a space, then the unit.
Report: 125; km/h
